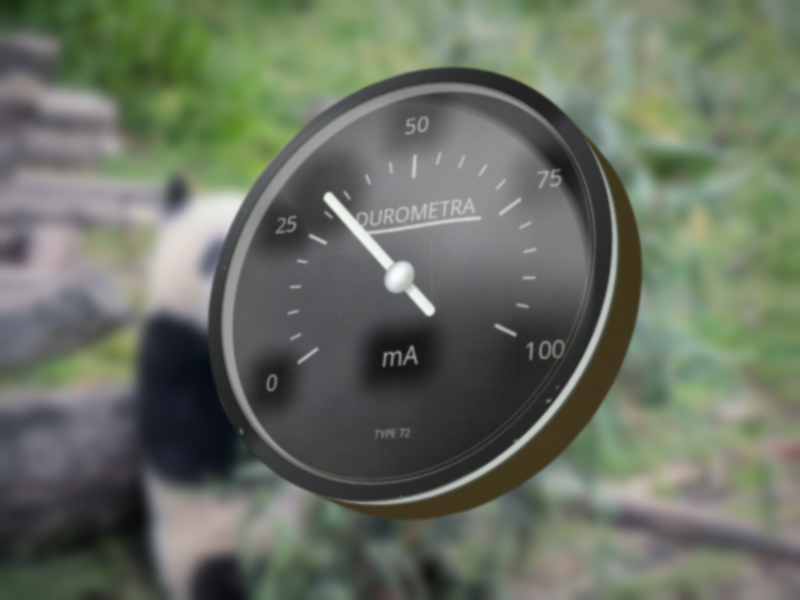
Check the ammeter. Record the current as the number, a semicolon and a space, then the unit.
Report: 32.5; mA
